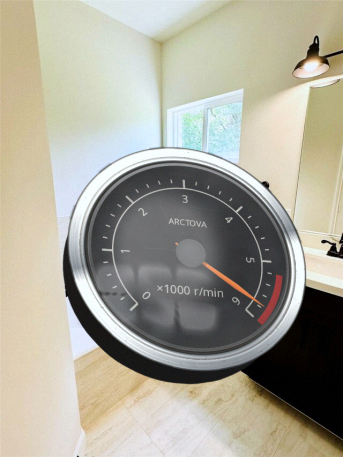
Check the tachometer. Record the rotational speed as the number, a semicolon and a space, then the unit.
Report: 5800; rpm
